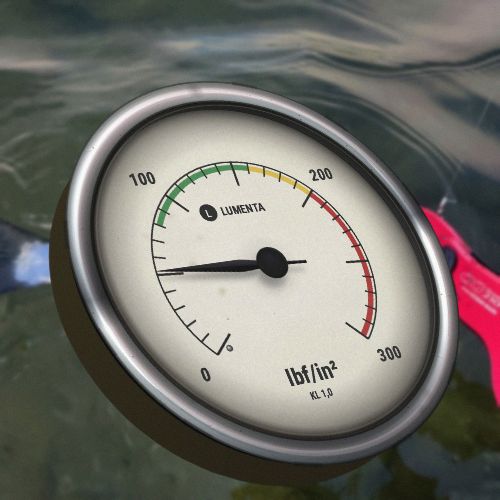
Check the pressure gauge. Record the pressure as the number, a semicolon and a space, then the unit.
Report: 50; psi
